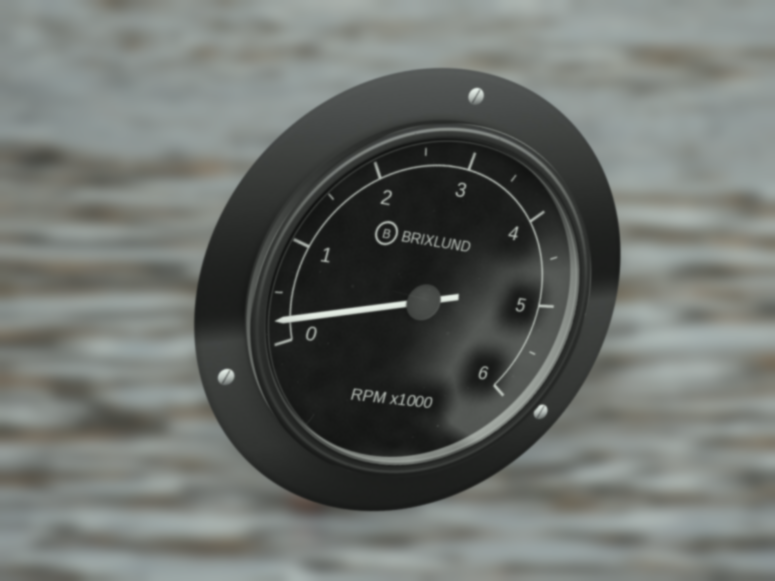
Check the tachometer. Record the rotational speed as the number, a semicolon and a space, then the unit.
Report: 250; rpm
